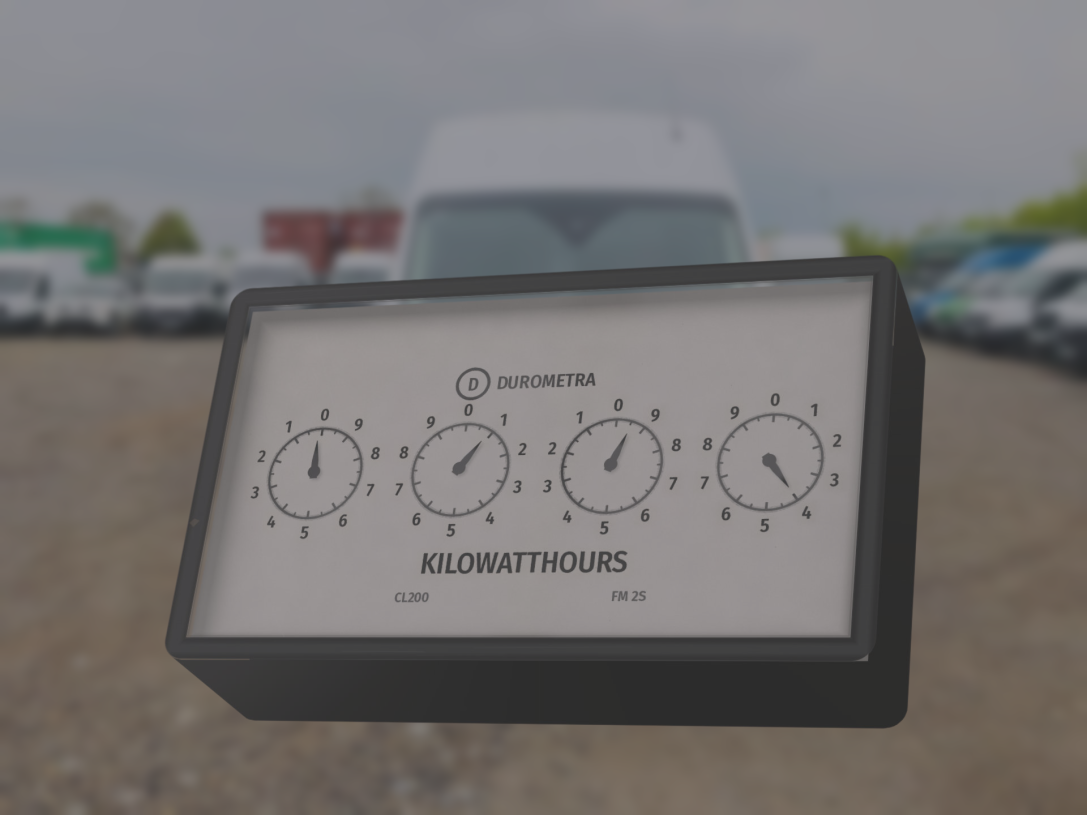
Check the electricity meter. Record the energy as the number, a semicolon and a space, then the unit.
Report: 94; kWh
